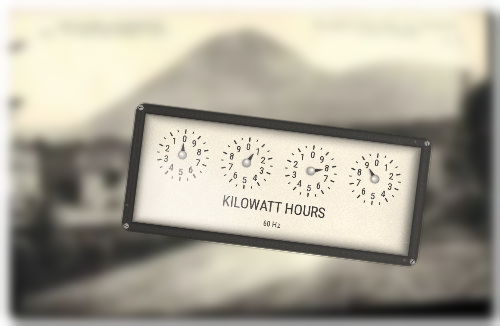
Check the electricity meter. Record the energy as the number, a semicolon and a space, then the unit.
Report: 79; kWh
